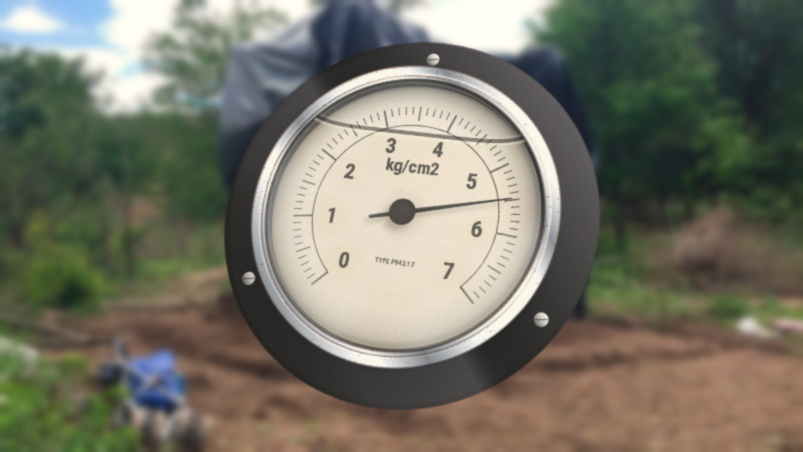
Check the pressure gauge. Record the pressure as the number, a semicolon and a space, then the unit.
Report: 5.5; kg/cm²
